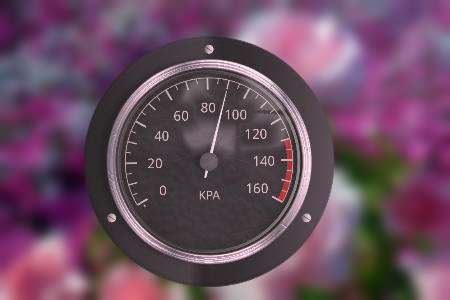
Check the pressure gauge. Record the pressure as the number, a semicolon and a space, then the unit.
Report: 90; kPa
